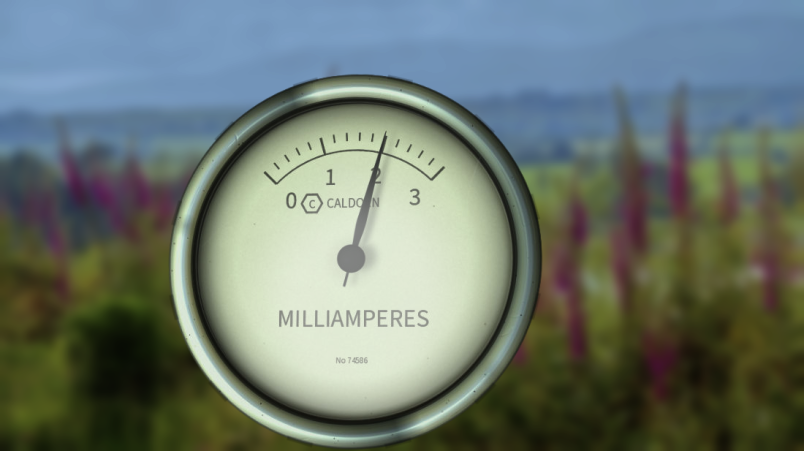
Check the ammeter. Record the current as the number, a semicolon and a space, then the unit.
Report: 2; mA
